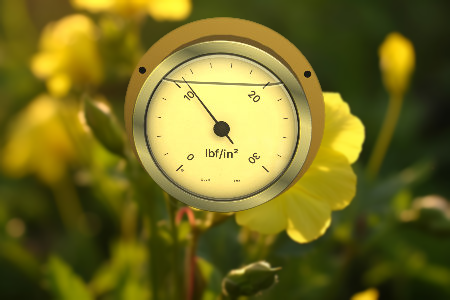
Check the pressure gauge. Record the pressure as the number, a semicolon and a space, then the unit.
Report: 11; psi
